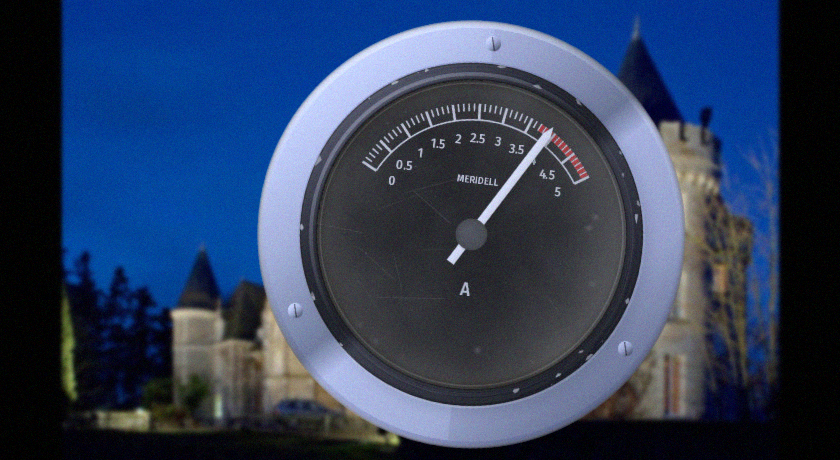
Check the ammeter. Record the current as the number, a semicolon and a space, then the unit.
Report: 3.9; A
